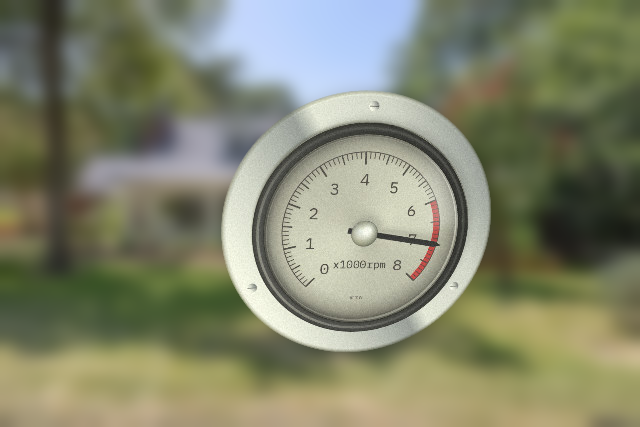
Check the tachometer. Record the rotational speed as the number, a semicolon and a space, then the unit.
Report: 7000; rpm
